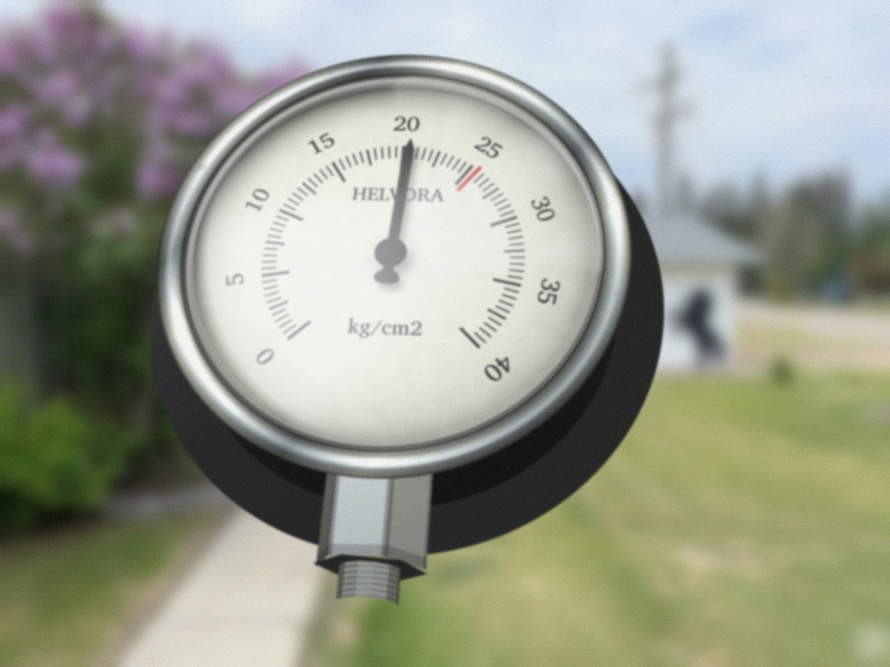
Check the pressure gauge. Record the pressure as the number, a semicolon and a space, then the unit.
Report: 20.5; kg/cm²
